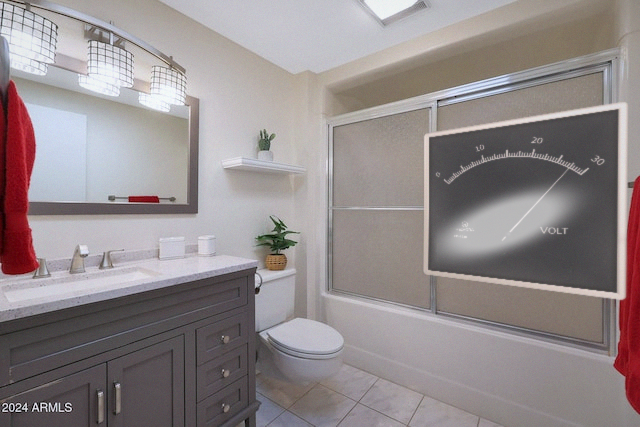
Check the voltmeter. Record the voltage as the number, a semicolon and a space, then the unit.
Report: 27.5; V
